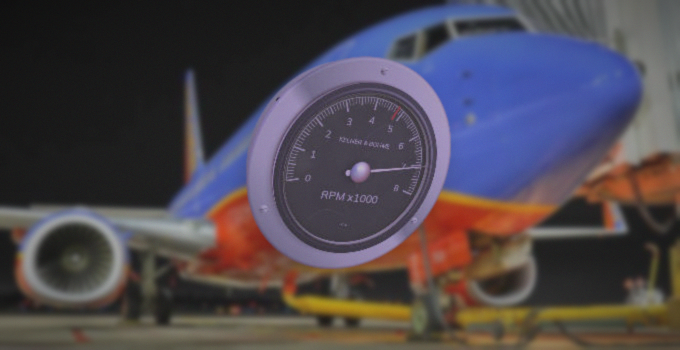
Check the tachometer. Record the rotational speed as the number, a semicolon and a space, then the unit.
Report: 7000; rpm
